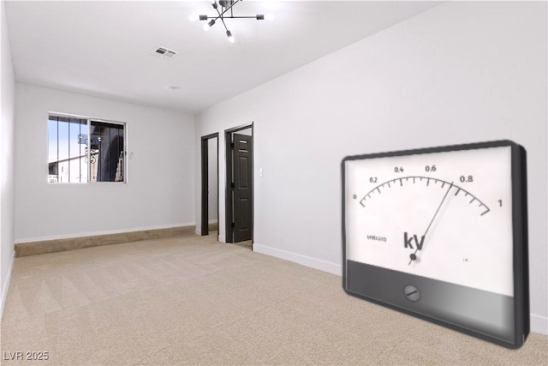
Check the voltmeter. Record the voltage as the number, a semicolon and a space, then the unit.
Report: 0.75; kV
